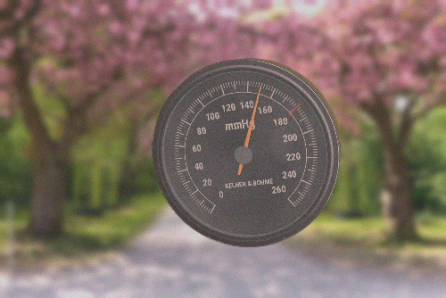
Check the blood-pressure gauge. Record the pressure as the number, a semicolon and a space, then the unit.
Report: 150; mmHg
